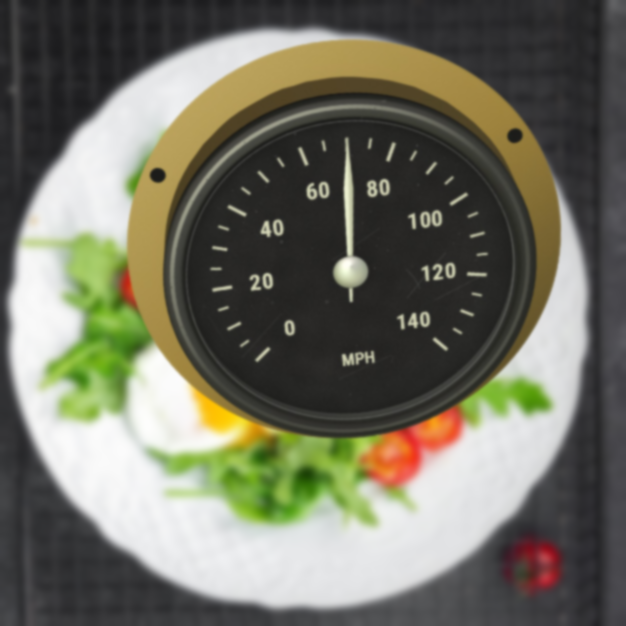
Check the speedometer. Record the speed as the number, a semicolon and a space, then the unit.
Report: 70; mph
